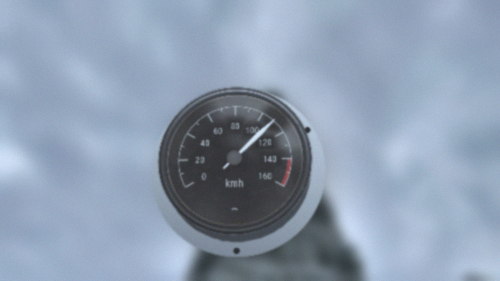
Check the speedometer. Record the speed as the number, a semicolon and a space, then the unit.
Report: 110; km/h
